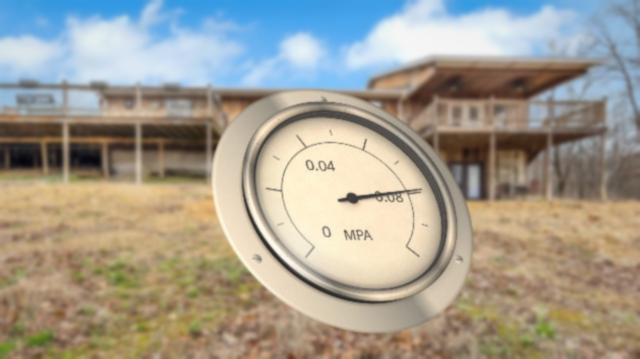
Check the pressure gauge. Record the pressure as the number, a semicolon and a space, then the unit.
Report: 0.08; MPa
